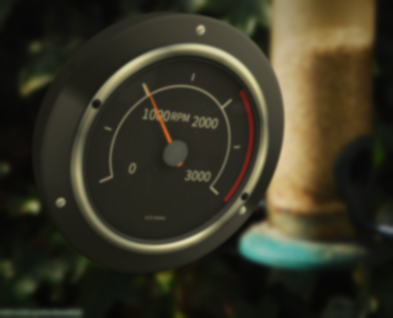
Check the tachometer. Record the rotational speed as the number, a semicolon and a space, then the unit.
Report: 1000; rpm
